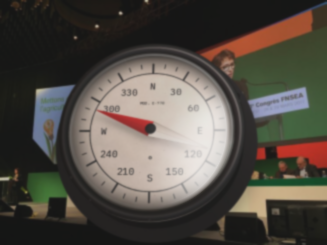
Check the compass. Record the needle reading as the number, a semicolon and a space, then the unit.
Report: 290; °
